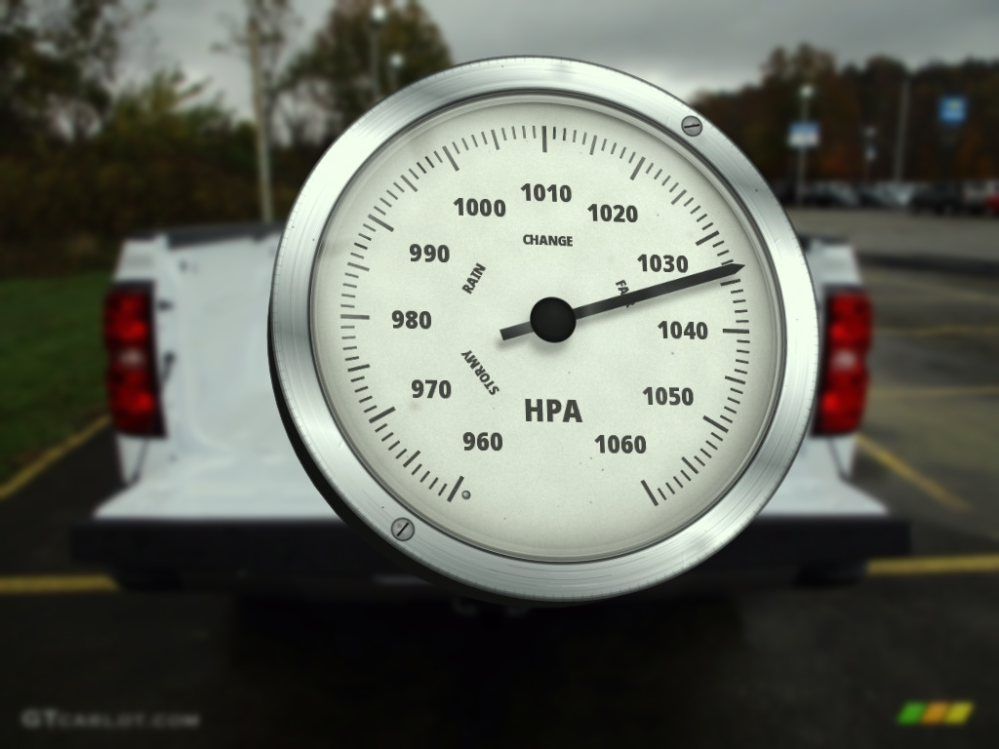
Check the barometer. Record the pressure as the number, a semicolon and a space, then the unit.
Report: 1034; hPa
